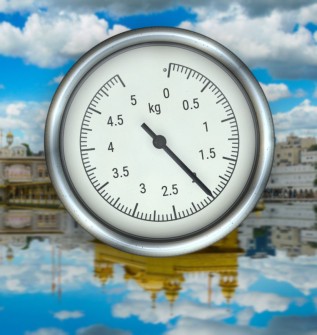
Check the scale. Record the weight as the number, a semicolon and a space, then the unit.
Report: 2; kg
